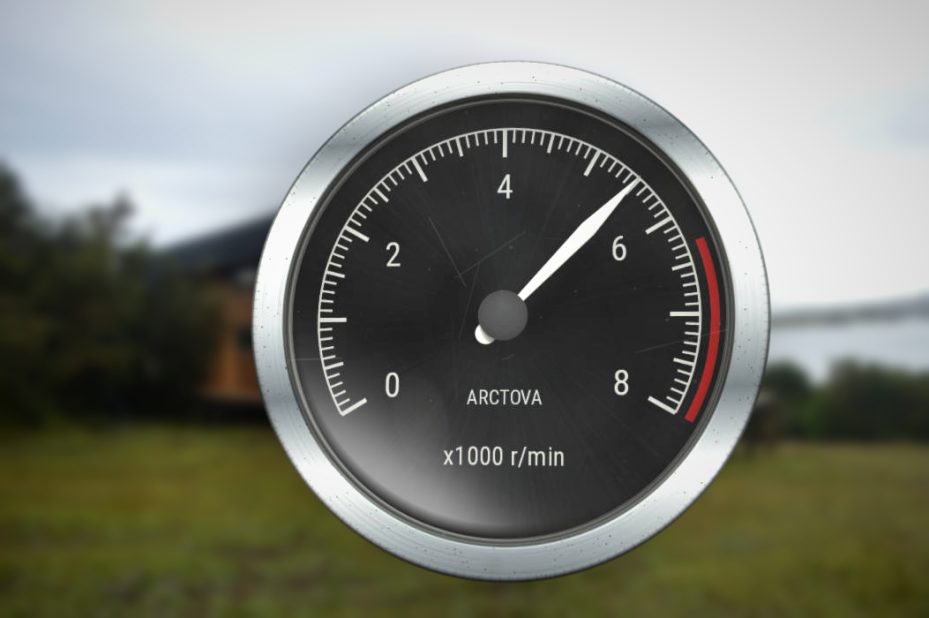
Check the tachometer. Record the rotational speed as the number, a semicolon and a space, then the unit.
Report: 5500; rpm
